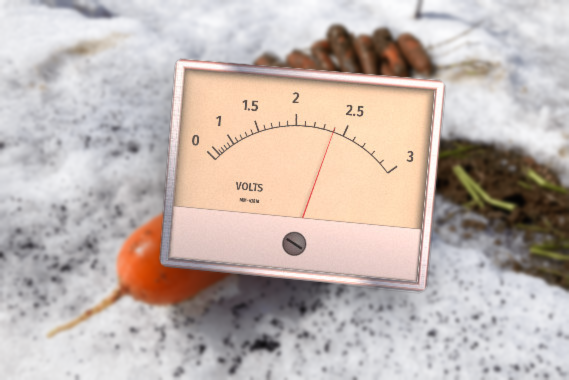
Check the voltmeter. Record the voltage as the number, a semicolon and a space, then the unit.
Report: 2.4; V
